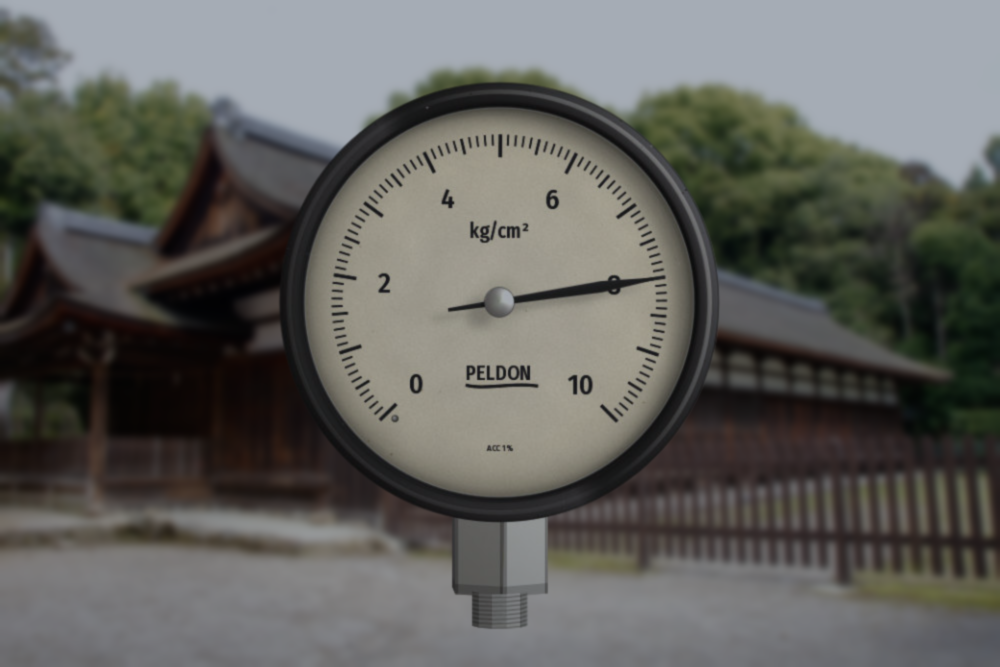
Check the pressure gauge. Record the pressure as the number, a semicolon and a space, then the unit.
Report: 8; kg/cm²
